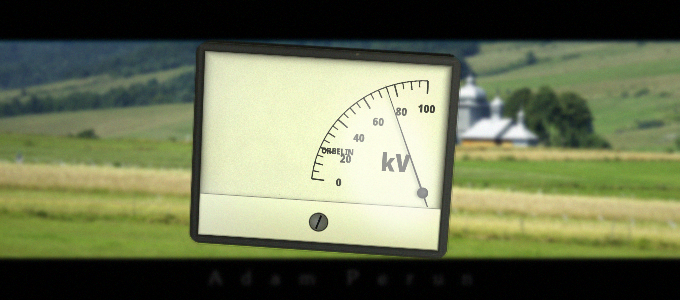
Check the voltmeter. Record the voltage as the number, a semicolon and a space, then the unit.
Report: 75; kV
